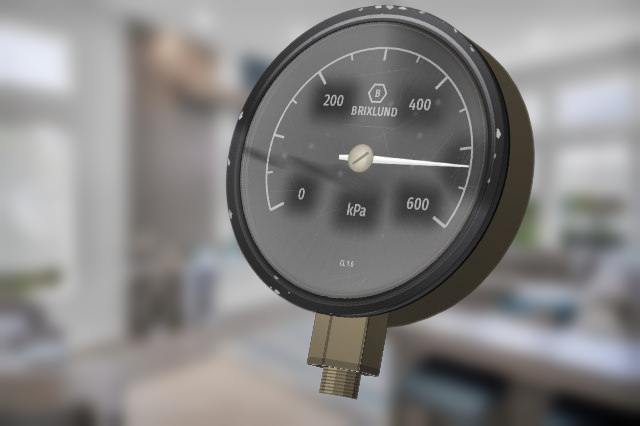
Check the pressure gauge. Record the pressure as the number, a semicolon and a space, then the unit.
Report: 525; kPa
